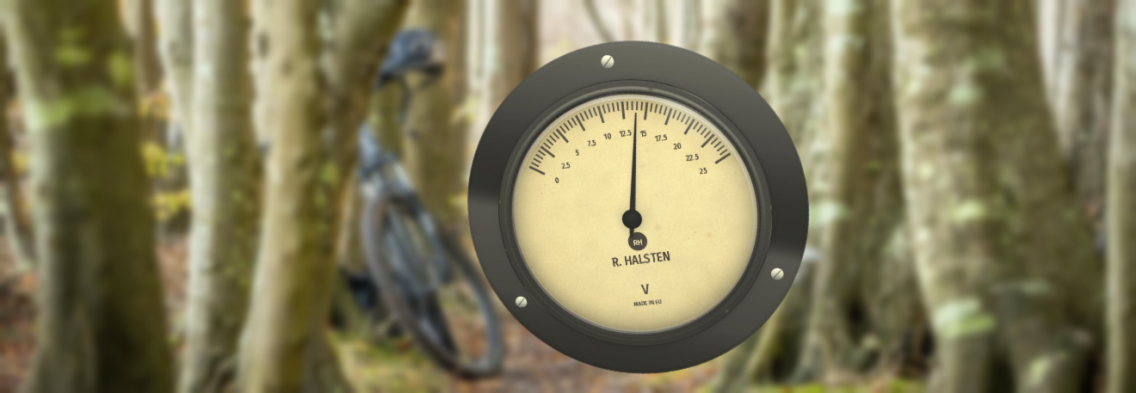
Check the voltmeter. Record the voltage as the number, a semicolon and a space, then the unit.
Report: 14; V
